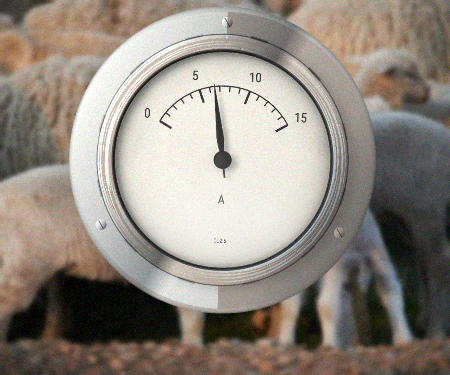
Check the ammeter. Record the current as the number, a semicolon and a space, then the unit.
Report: 6.5; A
